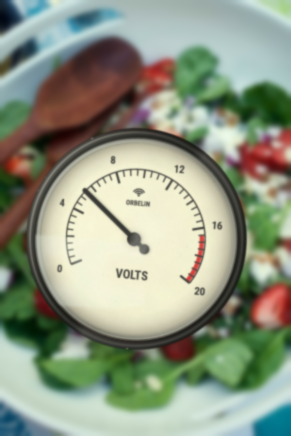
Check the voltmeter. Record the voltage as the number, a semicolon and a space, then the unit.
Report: 5.5; V
